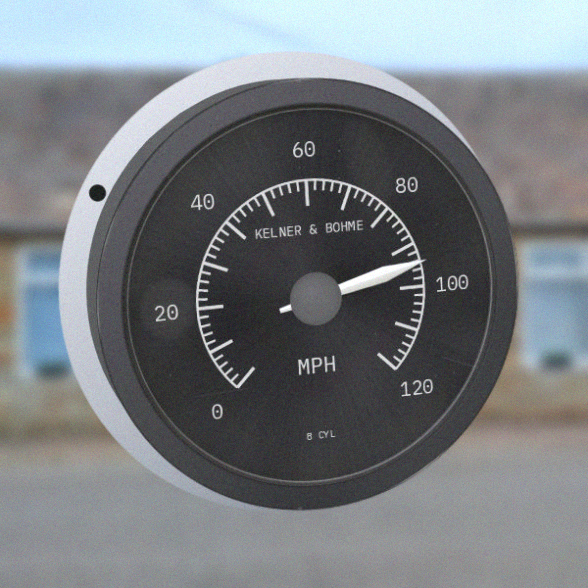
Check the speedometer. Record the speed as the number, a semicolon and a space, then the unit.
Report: 94; mph
